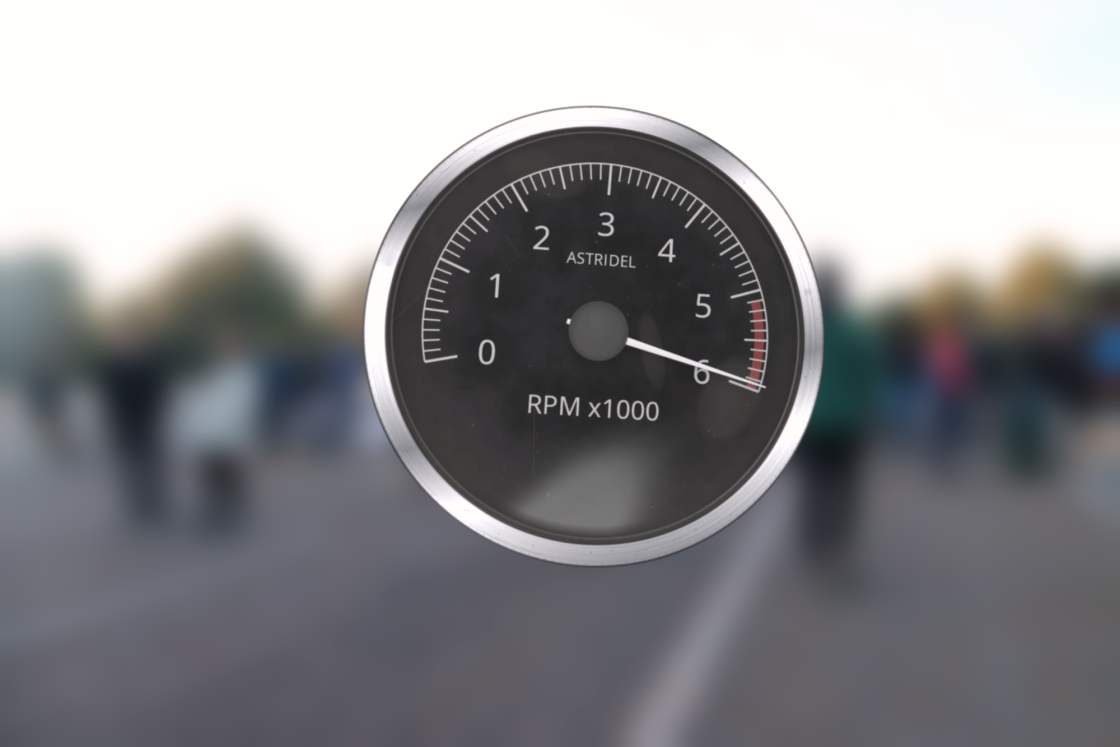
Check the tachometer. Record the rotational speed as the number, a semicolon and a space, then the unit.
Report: 5950; rpm
